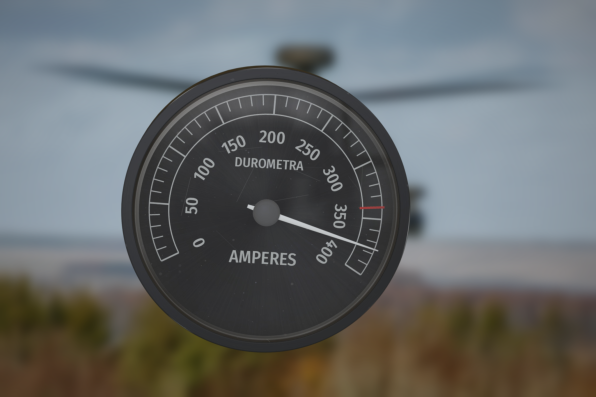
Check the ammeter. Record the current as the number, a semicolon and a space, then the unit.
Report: 375; A
